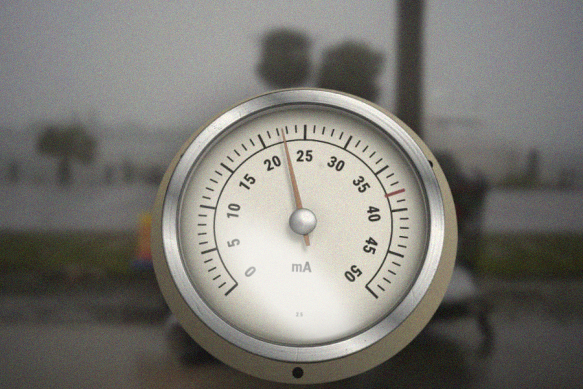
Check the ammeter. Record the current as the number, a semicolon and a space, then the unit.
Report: 22.5; mA
